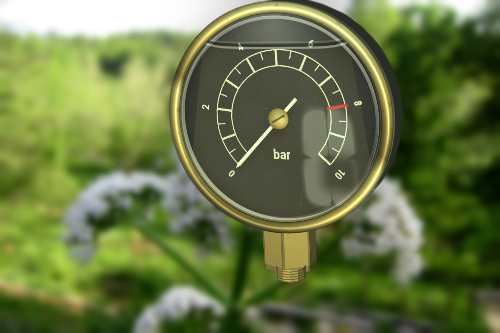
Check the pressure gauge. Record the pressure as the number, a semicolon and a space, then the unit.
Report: 0; bar
